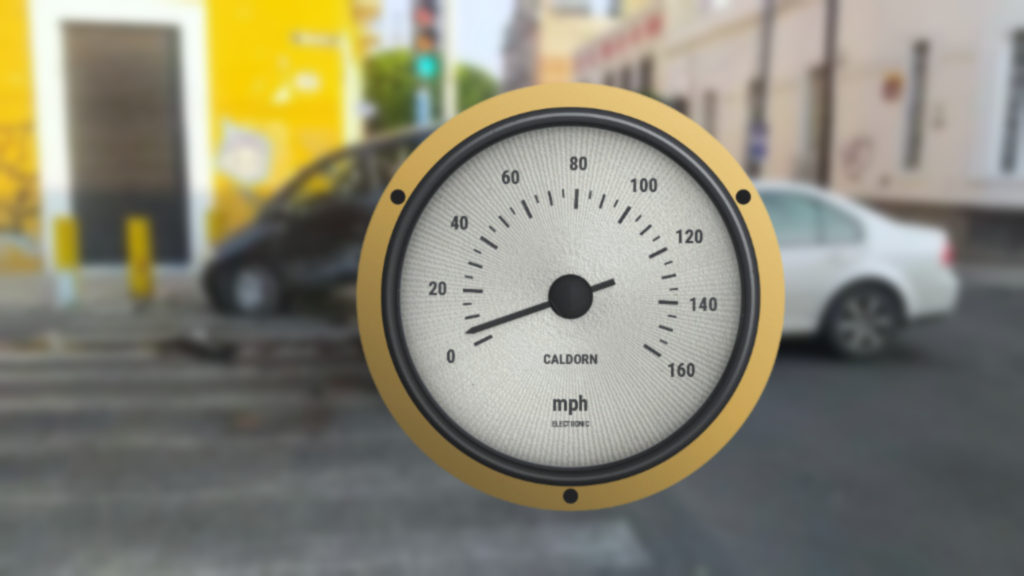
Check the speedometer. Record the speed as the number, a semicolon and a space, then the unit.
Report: 5; mph
